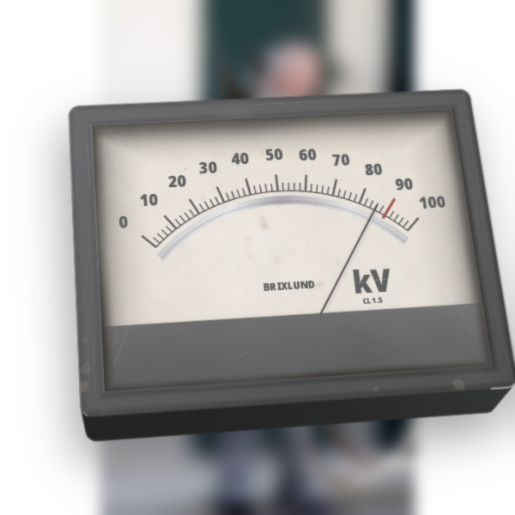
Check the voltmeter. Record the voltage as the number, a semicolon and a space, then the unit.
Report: 86; kV
